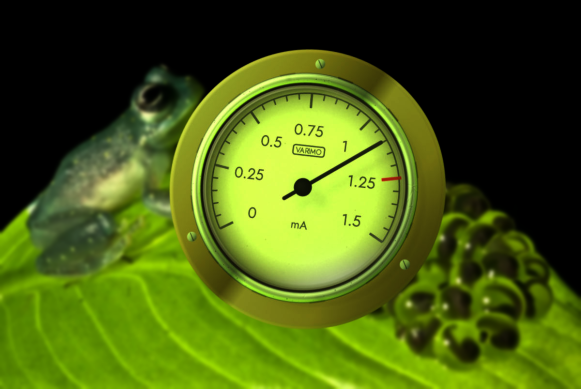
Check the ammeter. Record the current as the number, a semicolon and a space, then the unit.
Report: 1.1; mA
